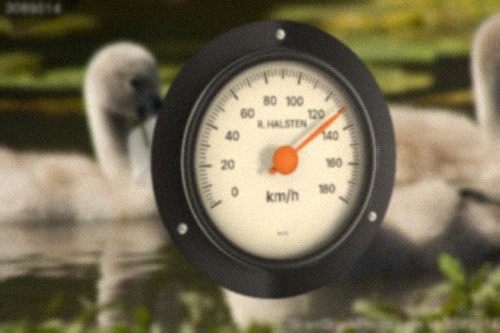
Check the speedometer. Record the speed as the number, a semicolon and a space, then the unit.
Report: 130; km/h
